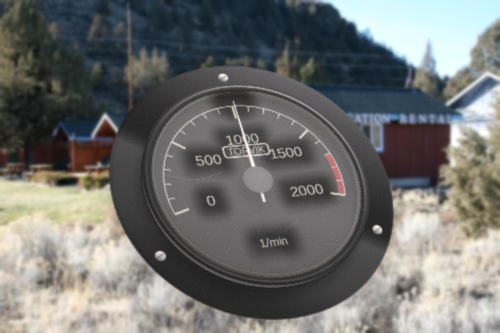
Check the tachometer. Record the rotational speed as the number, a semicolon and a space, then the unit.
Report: 1000; rpm
